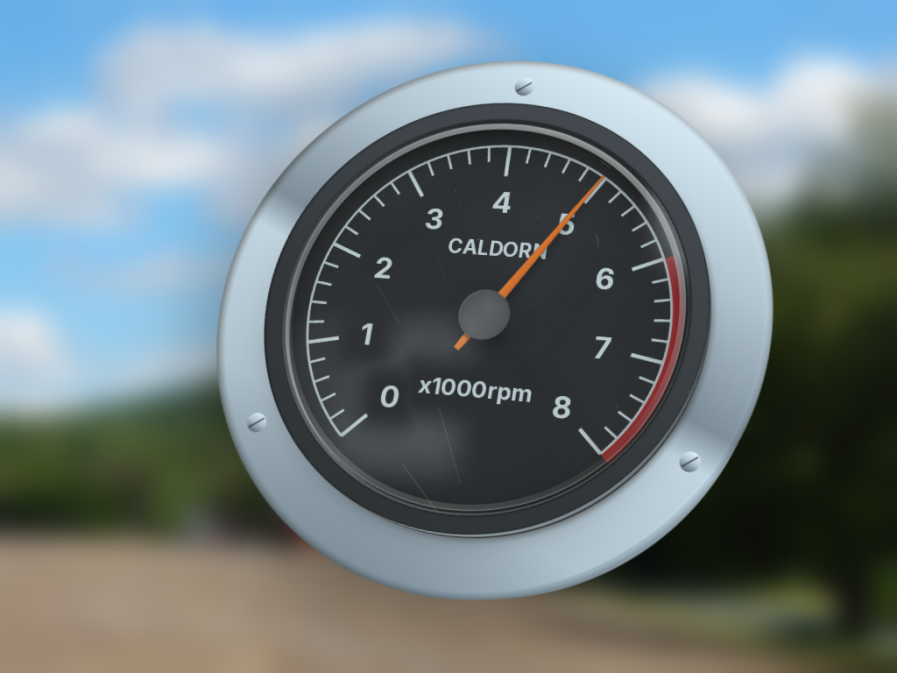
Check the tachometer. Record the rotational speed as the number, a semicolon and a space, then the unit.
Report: 5000; rpm
